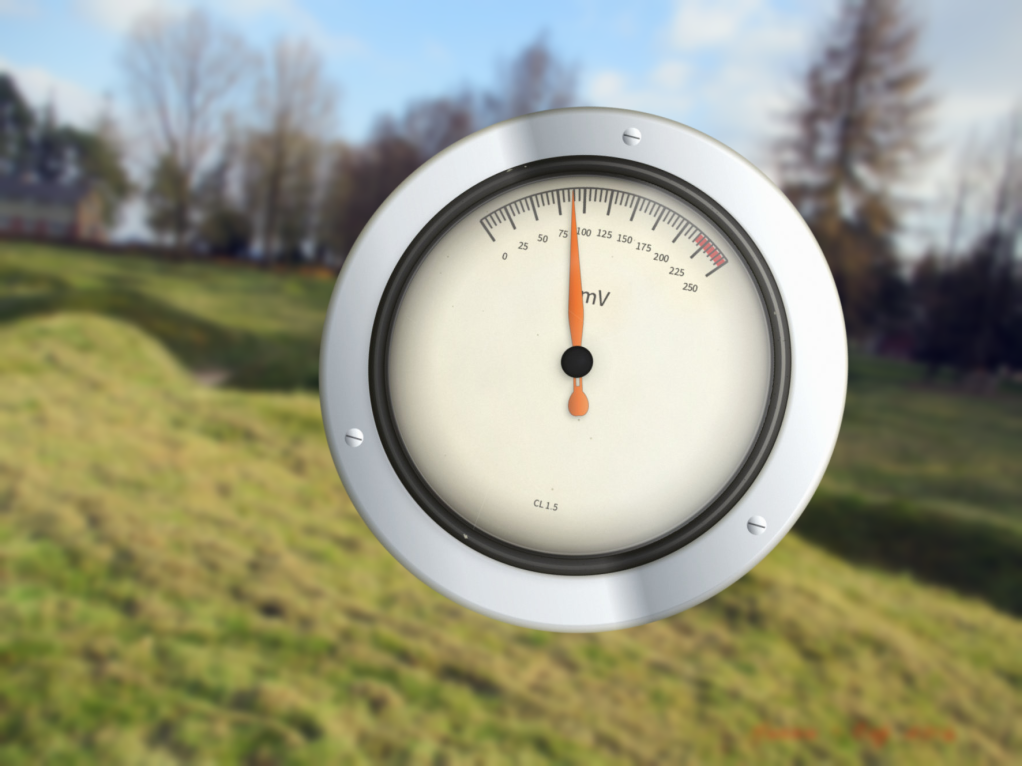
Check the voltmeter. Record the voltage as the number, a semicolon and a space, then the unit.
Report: 90; mV
